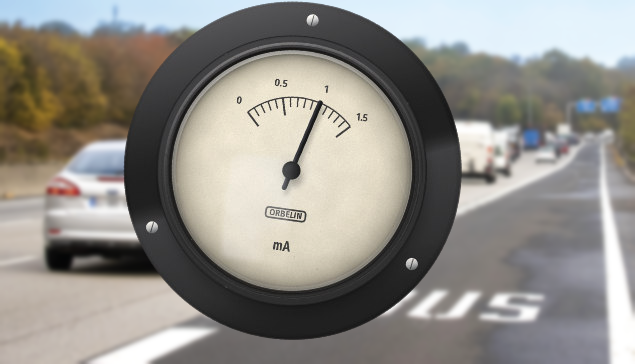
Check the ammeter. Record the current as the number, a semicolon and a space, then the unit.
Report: 1; mA
